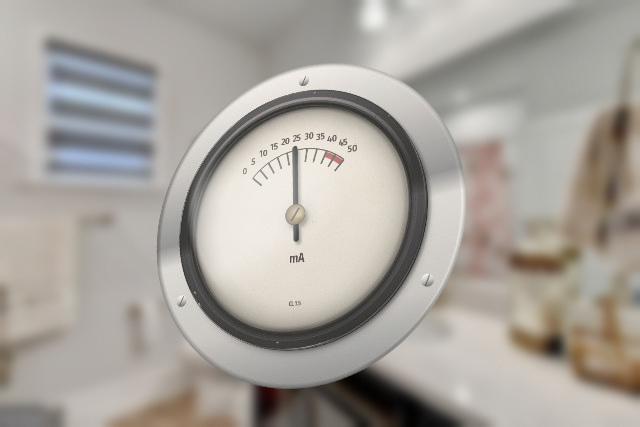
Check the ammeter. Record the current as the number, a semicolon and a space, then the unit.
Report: 25; mA
